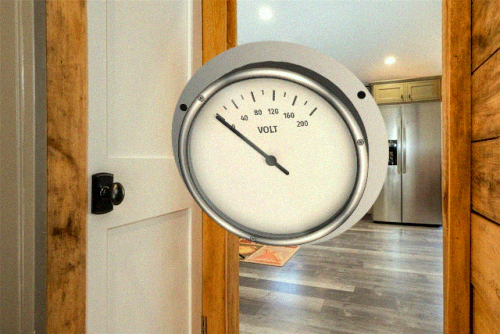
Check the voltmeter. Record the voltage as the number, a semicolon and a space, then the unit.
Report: 0; V
